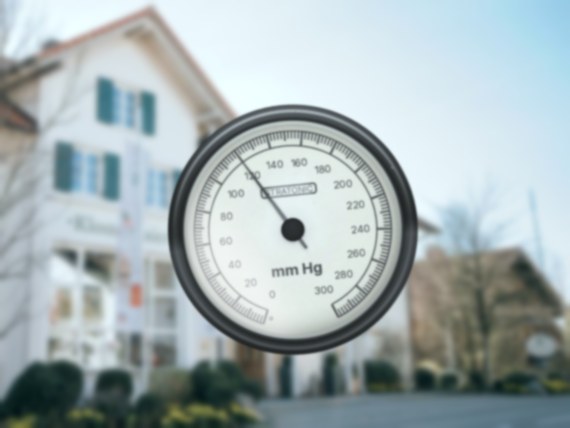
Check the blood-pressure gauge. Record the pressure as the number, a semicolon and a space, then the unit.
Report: 120; mmHg
